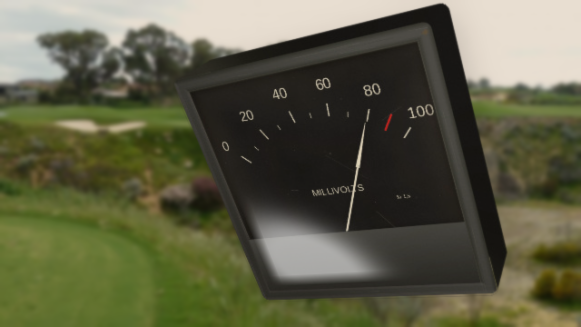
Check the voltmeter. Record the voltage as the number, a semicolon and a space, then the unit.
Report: 80; mV
